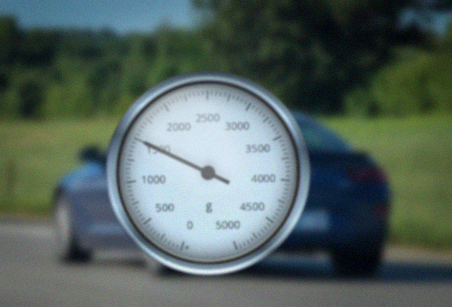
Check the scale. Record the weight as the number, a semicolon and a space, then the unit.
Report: 1500; g
